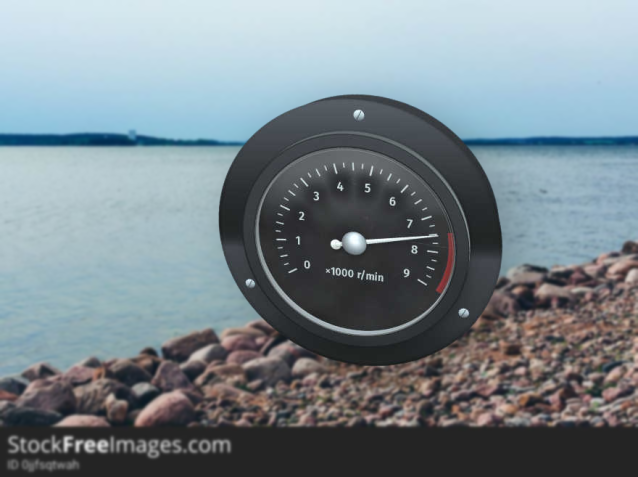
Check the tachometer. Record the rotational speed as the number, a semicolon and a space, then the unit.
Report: 7500; rpm
